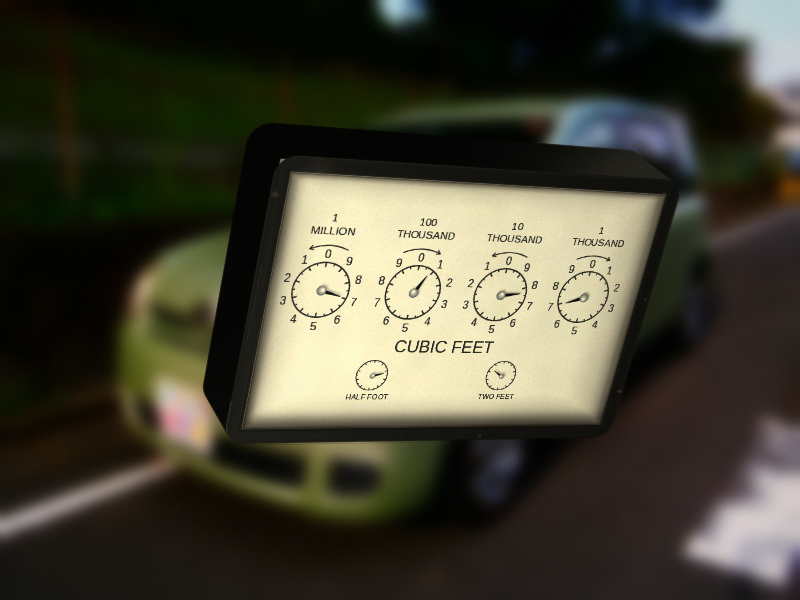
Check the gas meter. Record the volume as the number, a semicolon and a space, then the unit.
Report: 707700; ft³
